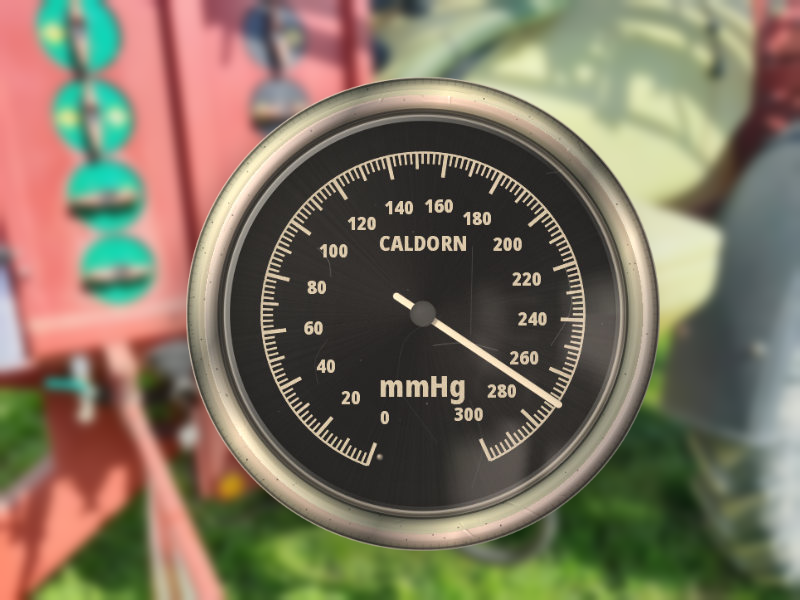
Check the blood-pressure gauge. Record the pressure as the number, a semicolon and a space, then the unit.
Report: 270; mmHg
